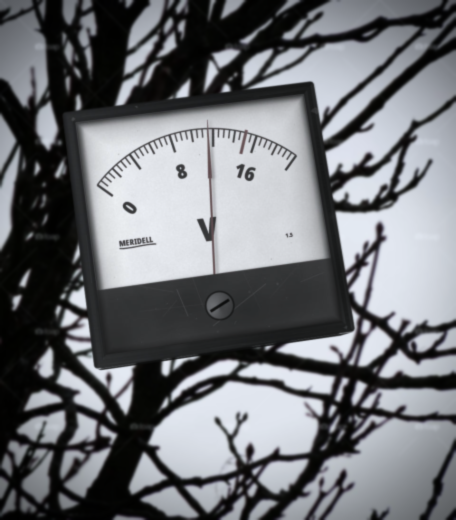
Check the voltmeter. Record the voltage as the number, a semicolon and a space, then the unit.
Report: 11.5; V
